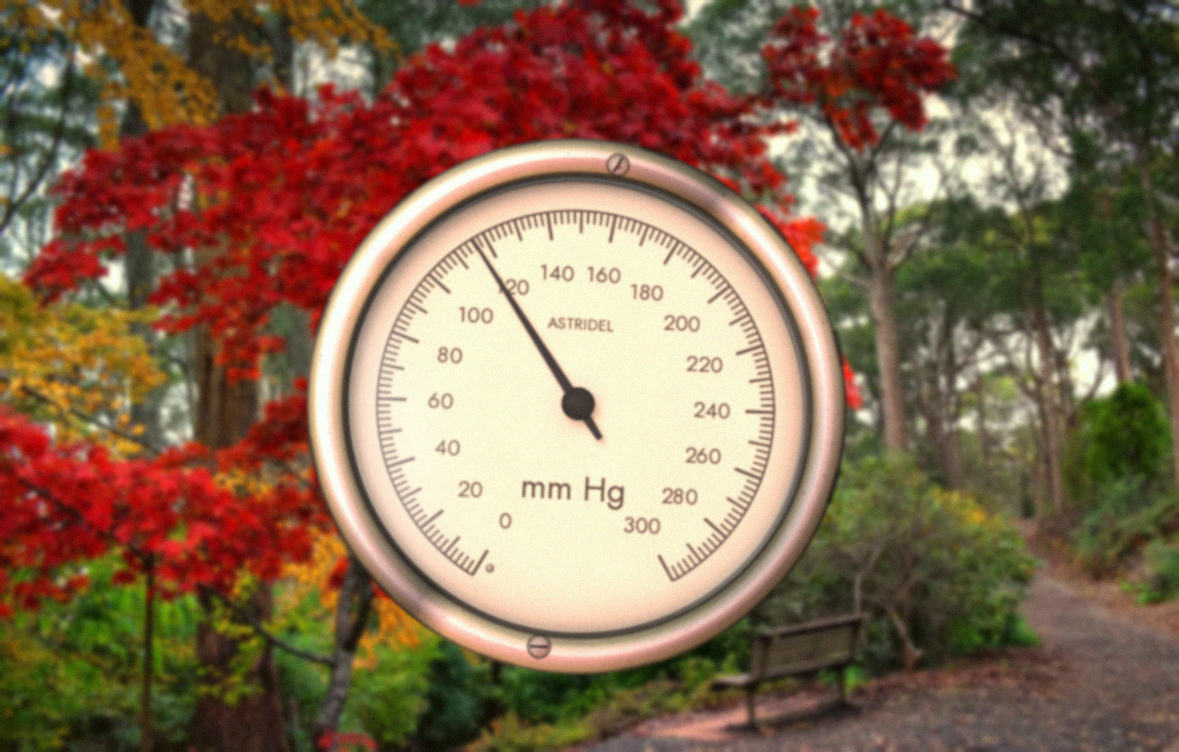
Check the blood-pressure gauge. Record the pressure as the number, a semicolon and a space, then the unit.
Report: 116; mmHg
